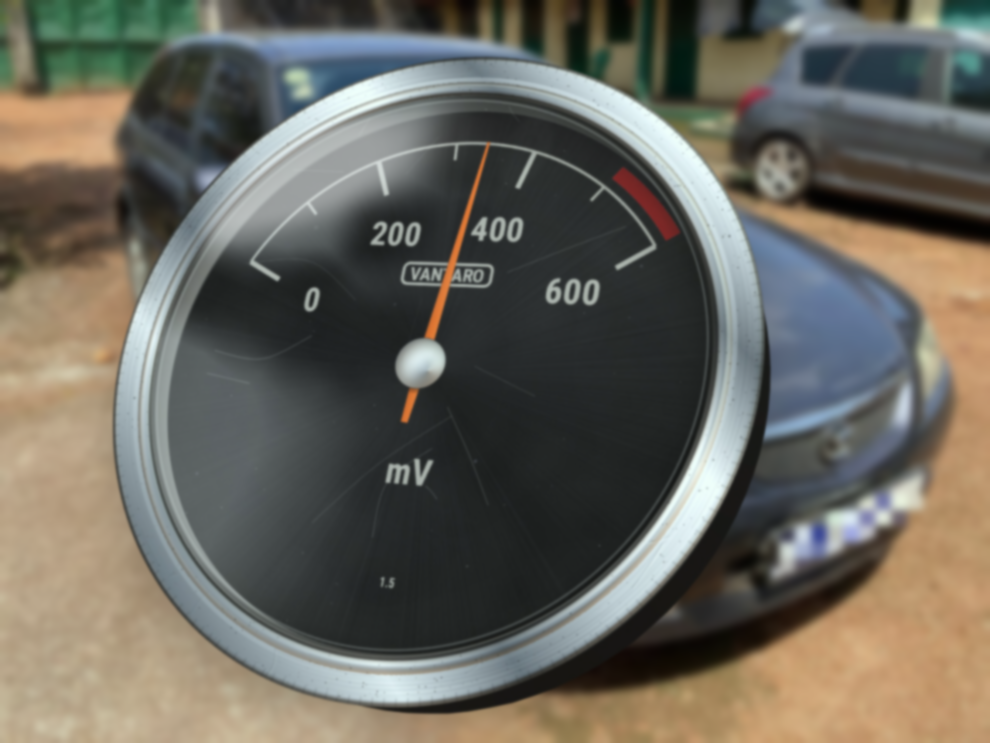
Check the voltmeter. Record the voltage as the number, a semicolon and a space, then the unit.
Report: 350; mV
